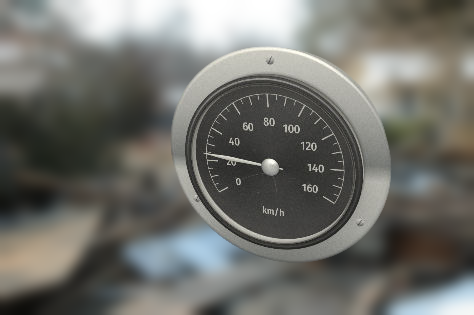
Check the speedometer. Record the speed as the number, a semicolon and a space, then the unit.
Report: 25; km/h
